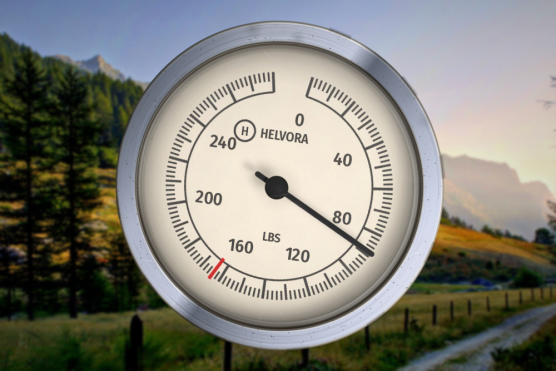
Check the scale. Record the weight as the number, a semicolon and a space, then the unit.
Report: 88; lb
